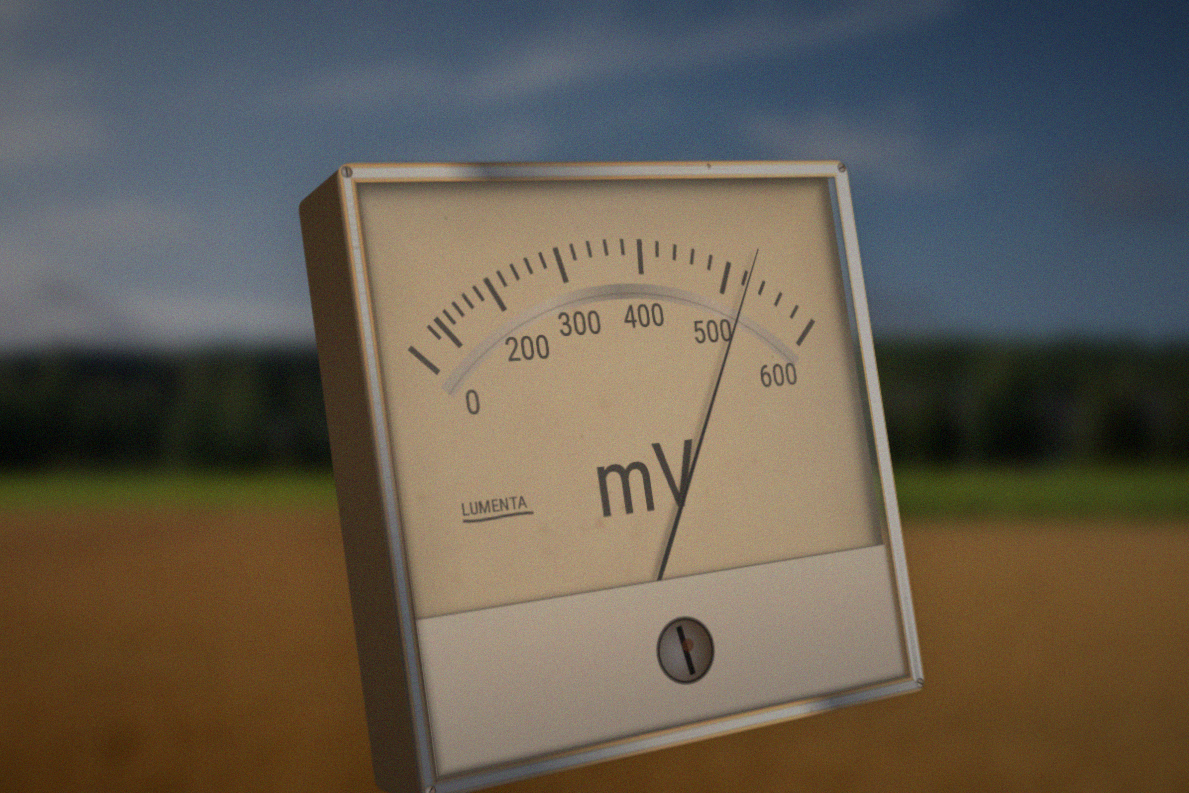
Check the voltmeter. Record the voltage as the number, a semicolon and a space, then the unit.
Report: 520; mV
